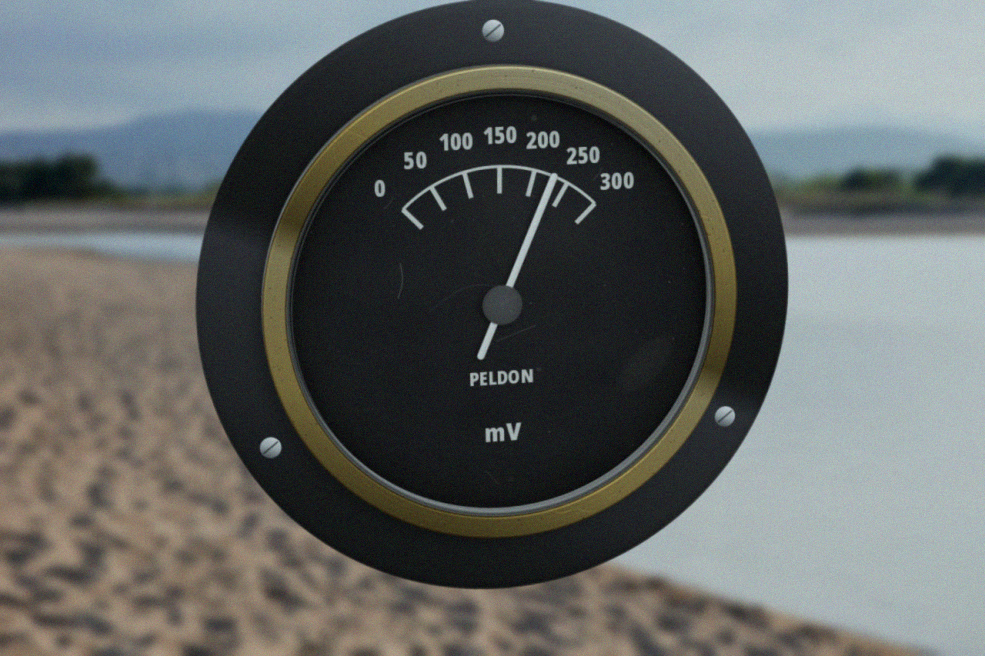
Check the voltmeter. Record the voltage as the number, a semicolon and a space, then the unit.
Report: 225; mV
